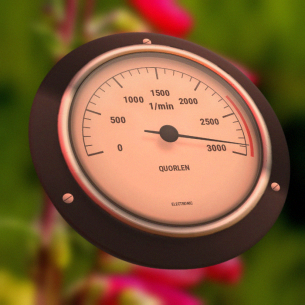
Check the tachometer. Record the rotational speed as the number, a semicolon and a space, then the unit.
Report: 2900; rpm
